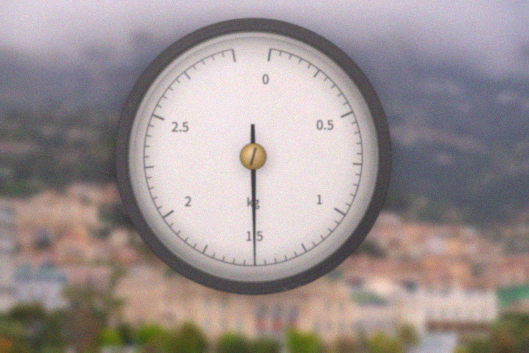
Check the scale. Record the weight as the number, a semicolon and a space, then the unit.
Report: 1.5; kg
